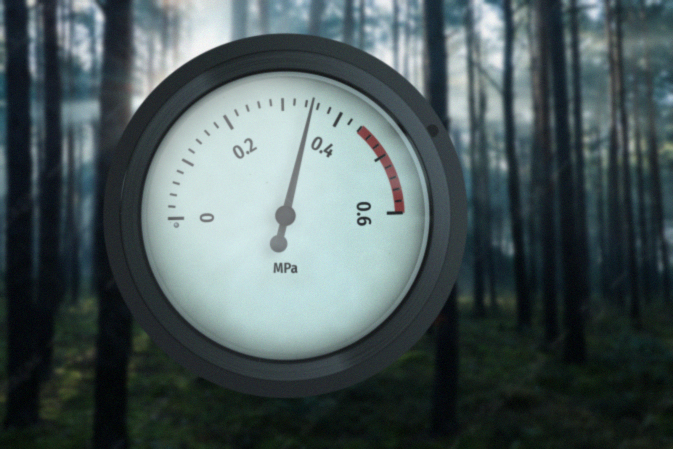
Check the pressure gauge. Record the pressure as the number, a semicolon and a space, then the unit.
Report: 0.35; MPa
